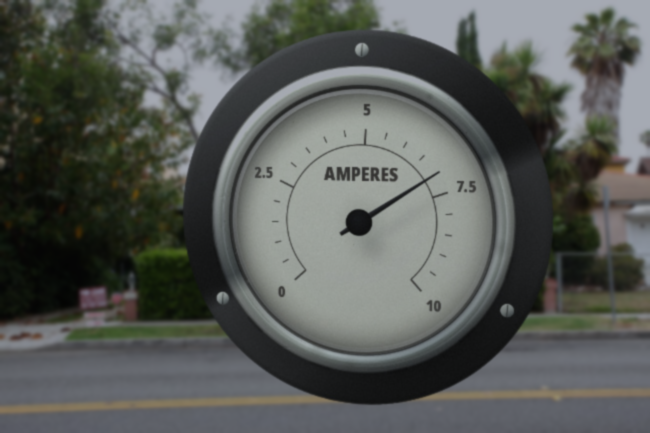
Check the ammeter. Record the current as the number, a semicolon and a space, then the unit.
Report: 7; A
